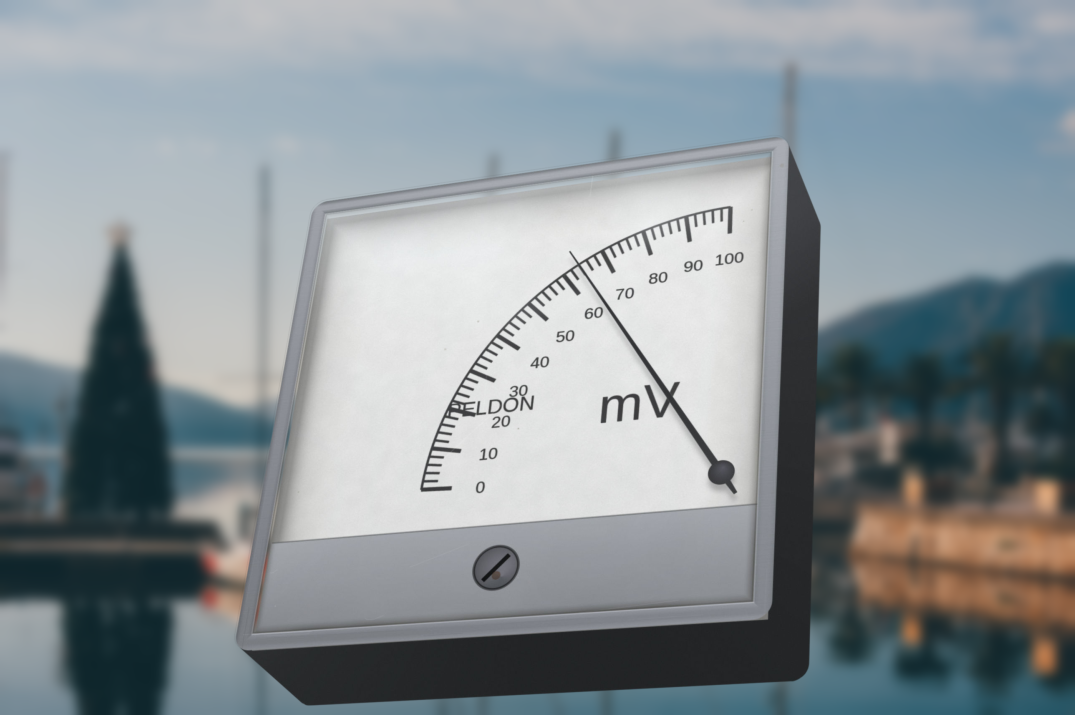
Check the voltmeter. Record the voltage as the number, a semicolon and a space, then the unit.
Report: 64; mV
